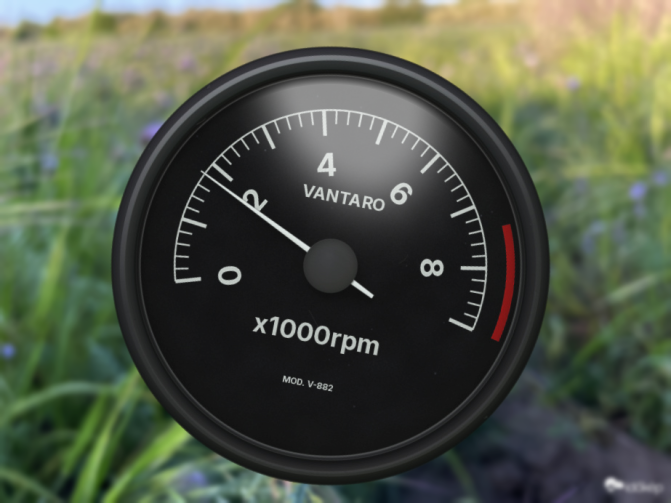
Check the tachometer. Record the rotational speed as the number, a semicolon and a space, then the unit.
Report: 1800; rpm
